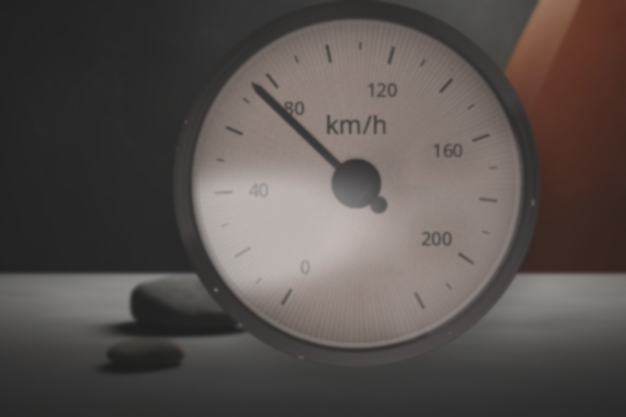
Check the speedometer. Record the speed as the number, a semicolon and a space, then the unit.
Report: 75; km/h
